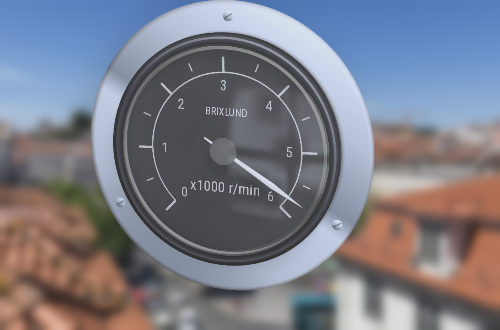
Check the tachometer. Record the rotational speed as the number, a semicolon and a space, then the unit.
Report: 5750; rpm
